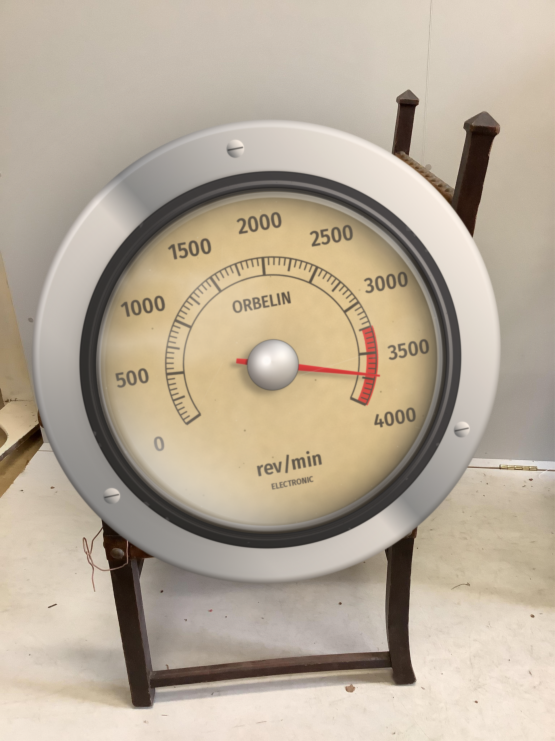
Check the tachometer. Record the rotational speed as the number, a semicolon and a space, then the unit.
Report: 3700; rpm
